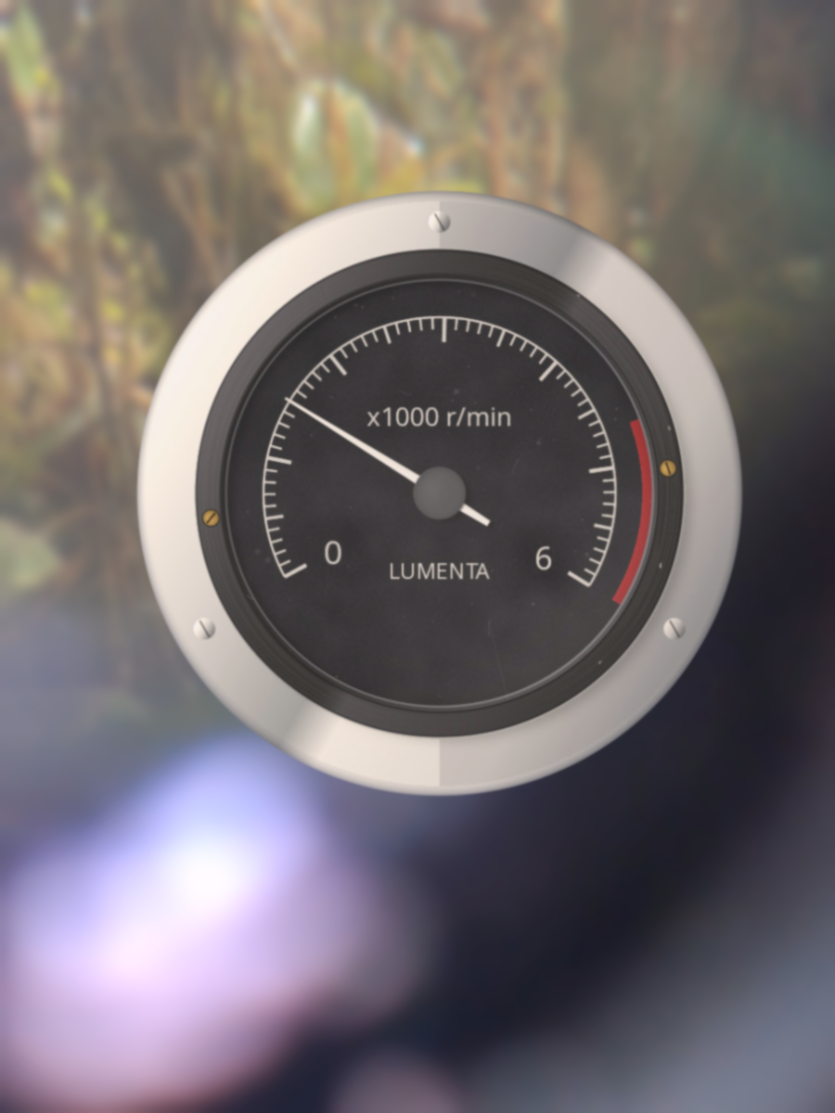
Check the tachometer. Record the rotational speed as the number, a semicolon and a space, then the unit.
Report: 1500; rpm
